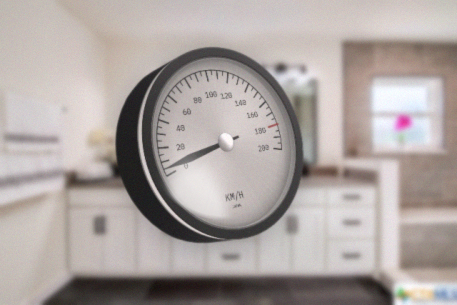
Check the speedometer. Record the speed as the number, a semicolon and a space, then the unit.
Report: 5; km/h
